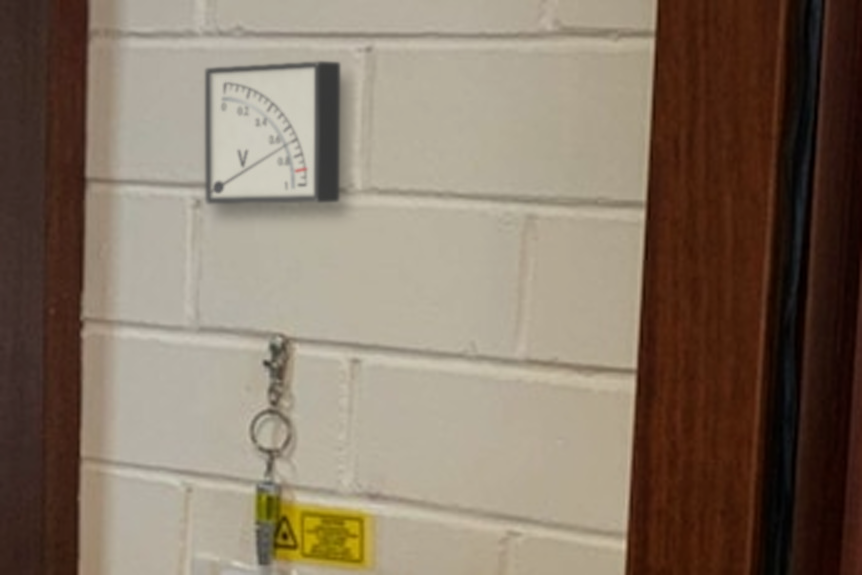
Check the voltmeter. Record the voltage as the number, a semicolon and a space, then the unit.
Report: 0.7; V
